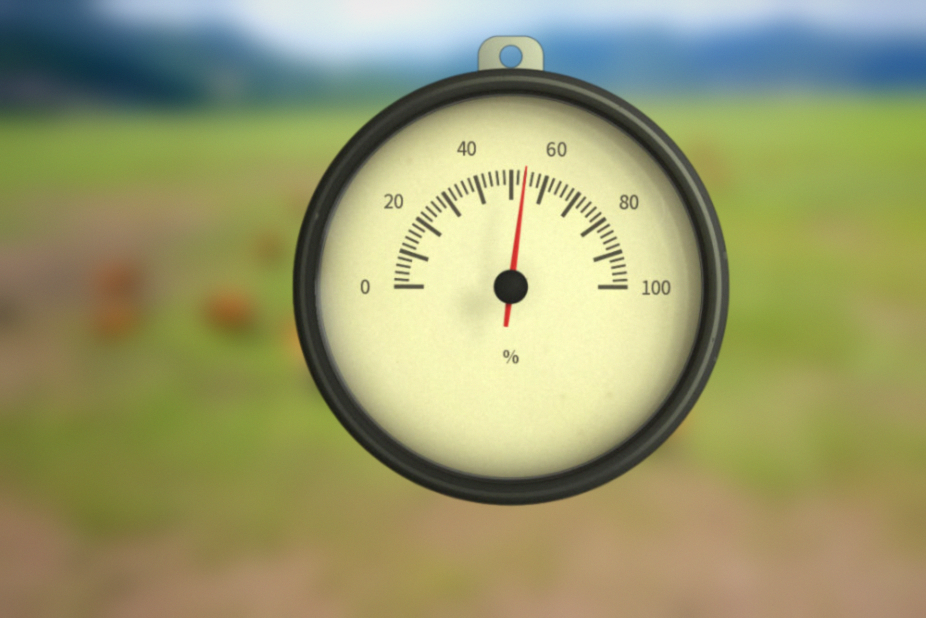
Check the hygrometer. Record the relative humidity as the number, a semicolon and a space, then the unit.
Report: 54; %
